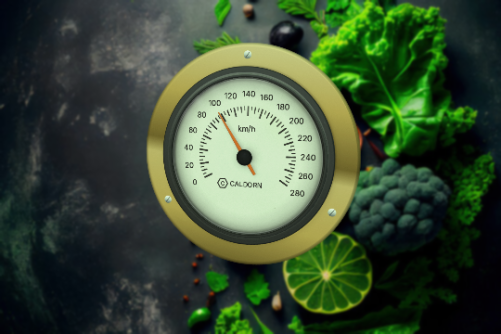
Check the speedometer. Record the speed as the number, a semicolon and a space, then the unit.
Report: 100; km/h
